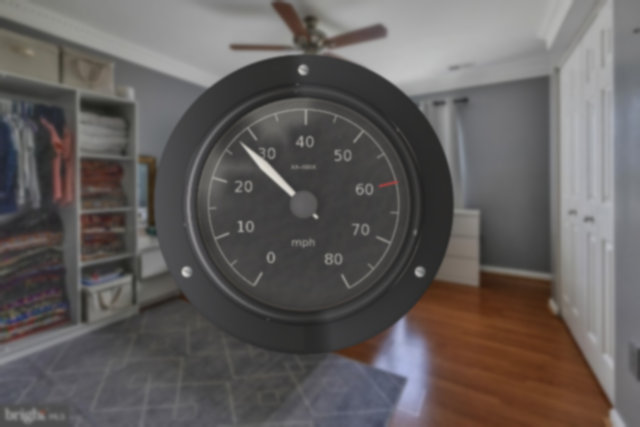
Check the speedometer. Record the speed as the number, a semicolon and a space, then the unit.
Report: 27.5; mph
